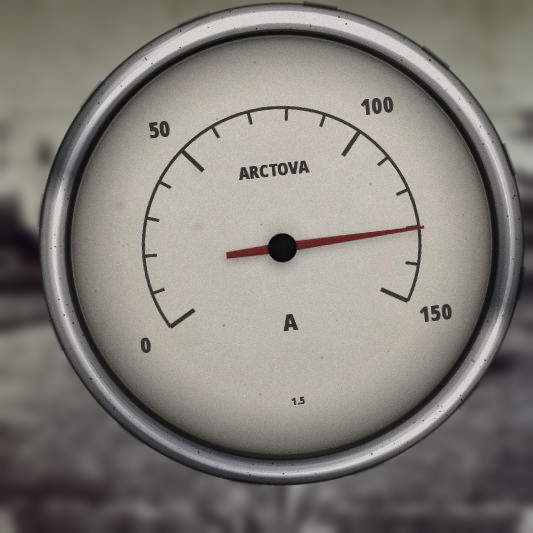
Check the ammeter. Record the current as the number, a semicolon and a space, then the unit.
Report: 130; A
